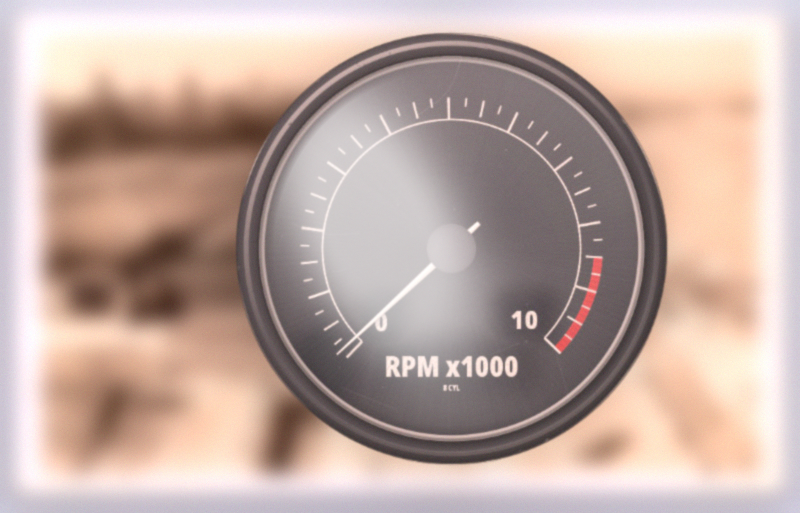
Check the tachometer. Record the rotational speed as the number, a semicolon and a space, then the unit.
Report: 125; rpm
